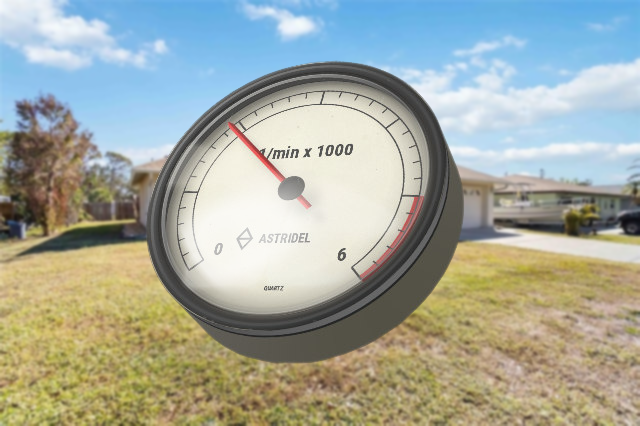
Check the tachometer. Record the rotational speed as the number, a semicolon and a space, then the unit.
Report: 1900; rpm
